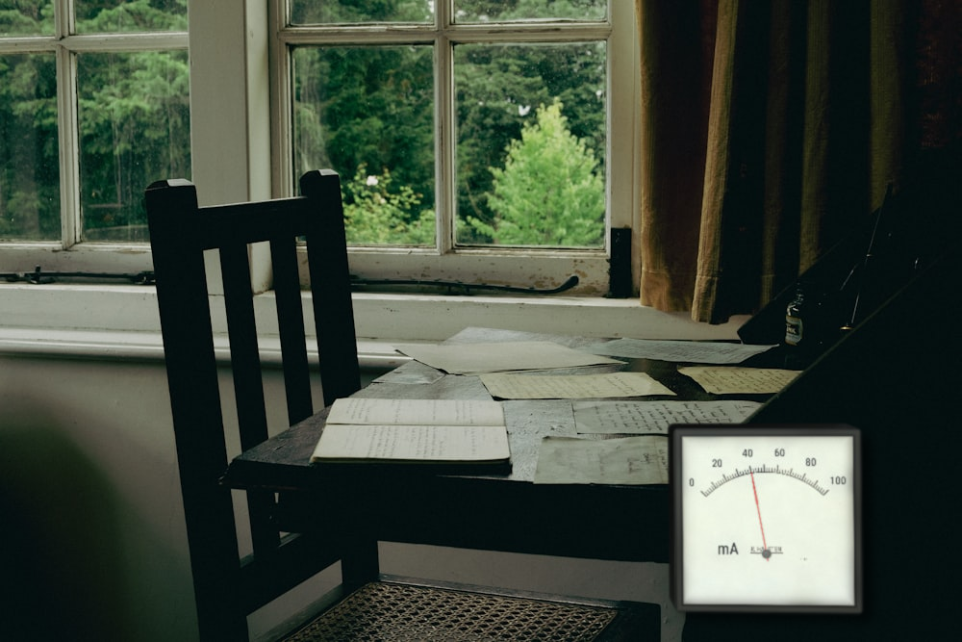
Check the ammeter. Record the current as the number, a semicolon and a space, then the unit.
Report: 40; mA
